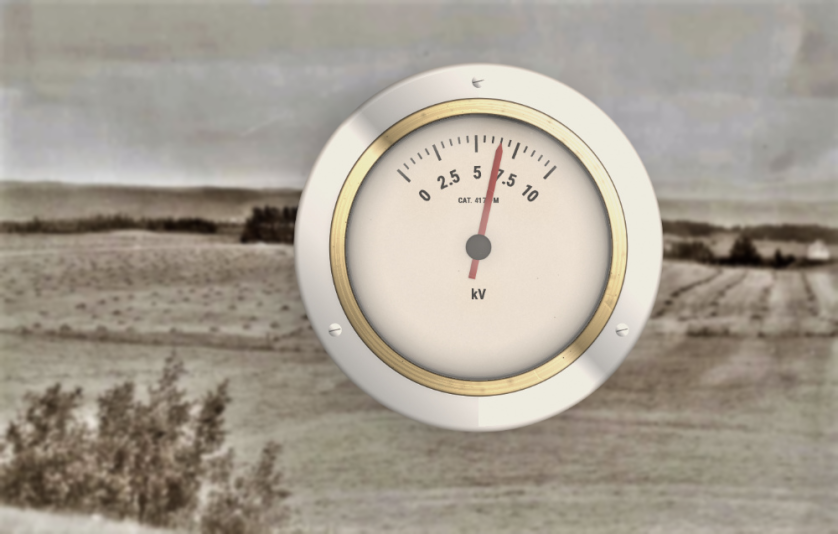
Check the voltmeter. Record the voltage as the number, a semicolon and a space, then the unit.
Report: 6.5; kV
